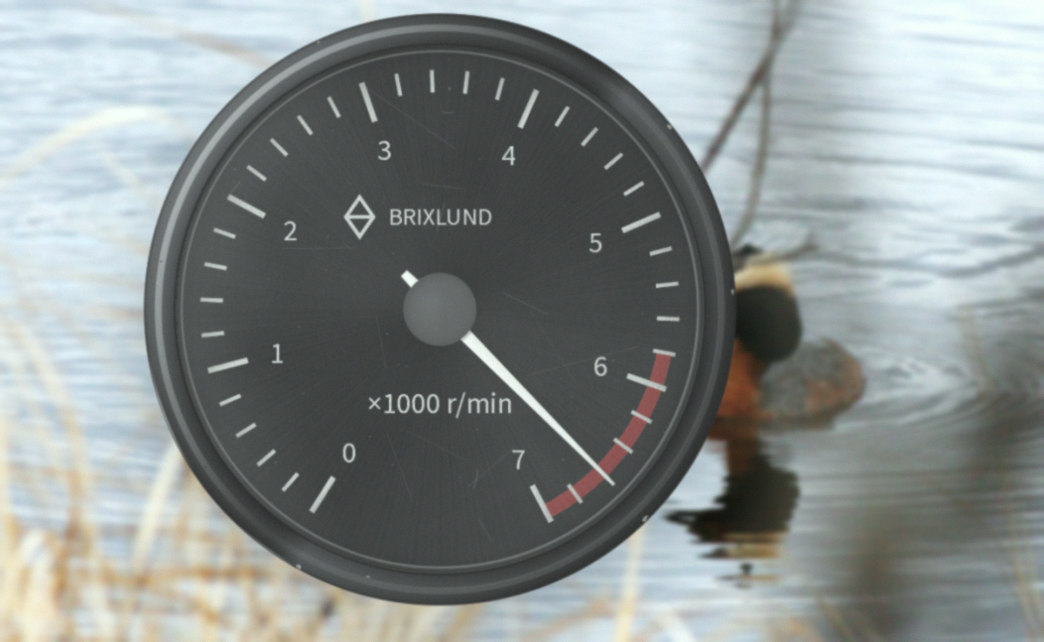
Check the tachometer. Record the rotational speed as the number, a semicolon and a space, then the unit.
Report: 6600; rpm
